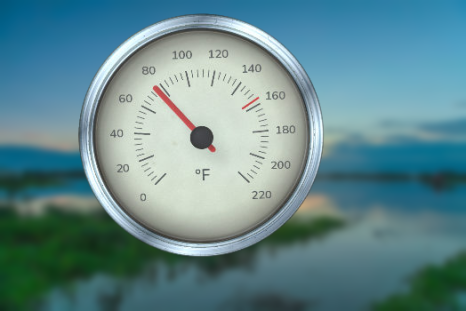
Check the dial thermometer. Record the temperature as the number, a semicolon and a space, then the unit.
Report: 76; °F
